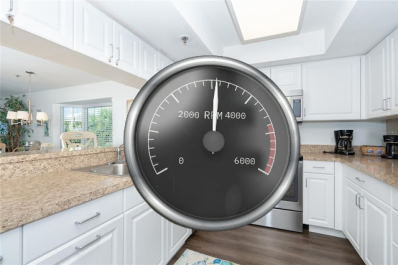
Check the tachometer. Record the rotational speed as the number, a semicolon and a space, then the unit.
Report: 3100; rpm
